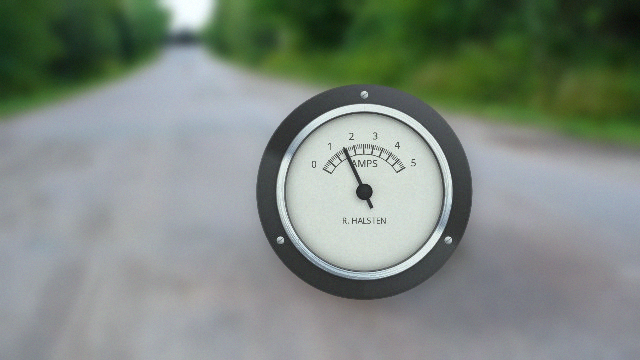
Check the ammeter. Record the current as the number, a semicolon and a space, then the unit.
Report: 1.5; A
